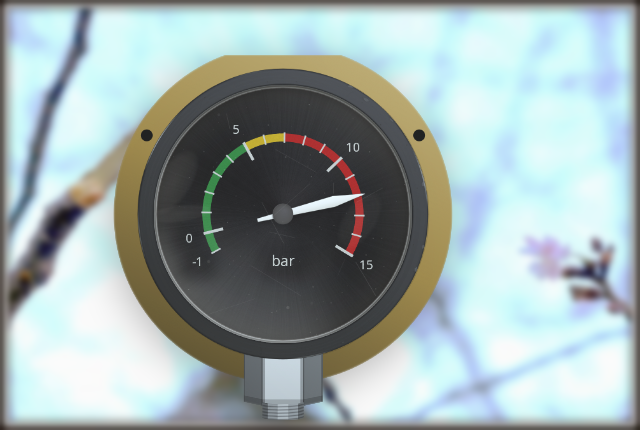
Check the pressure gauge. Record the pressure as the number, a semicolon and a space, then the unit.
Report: 12; bar
